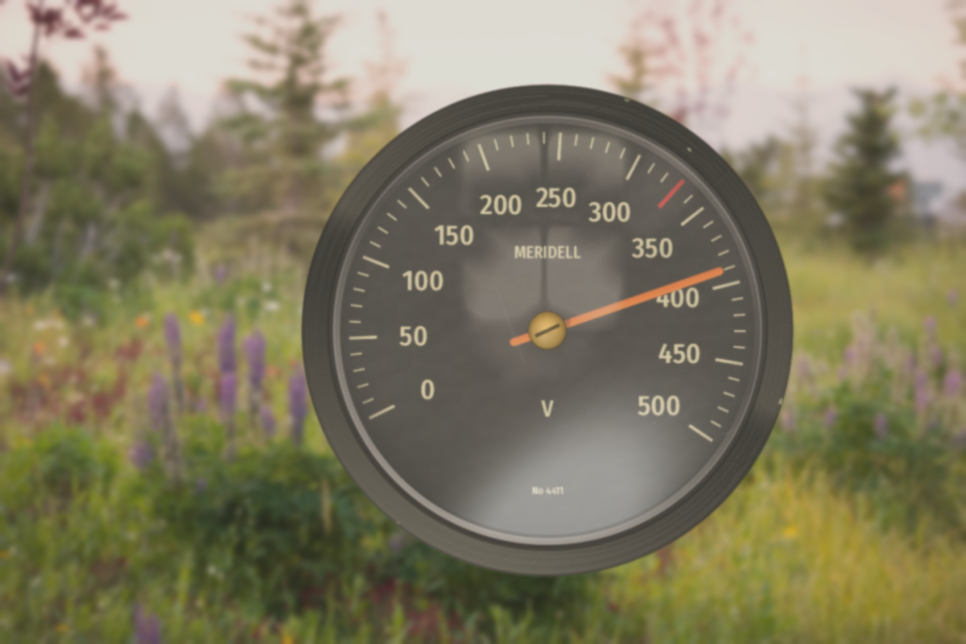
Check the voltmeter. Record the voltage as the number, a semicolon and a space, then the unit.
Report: 390; V
